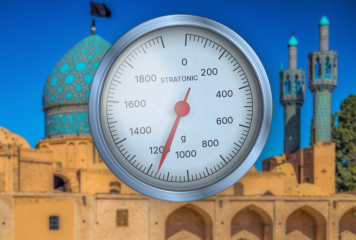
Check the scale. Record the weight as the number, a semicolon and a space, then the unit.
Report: 1160; g
